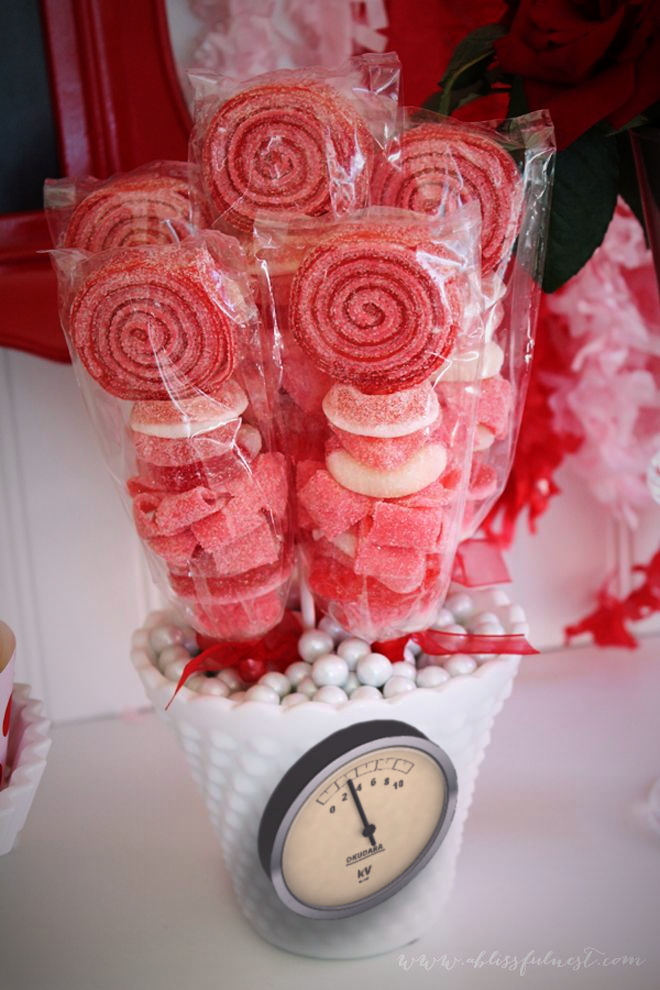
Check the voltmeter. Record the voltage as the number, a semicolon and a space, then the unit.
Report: 3; kV
